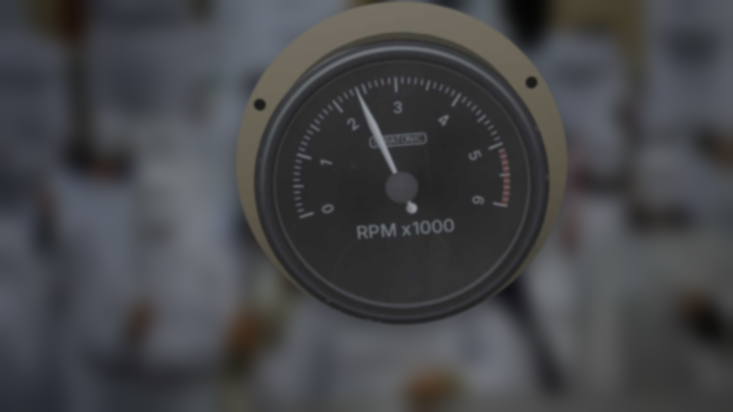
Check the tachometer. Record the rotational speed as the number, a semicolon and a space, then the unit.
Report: 2400; rpm
